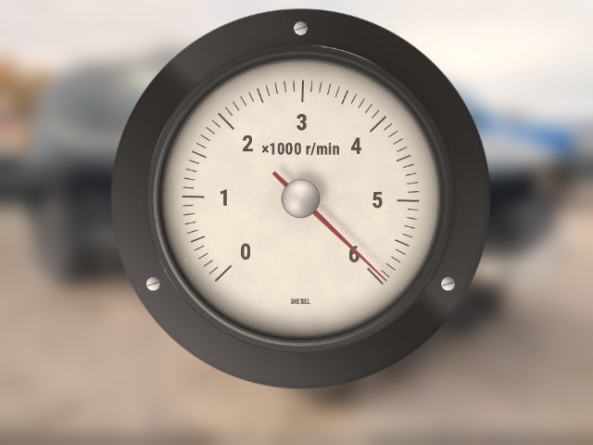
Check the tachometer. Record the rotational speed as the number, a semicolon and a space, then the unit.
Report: 5950; rpm
